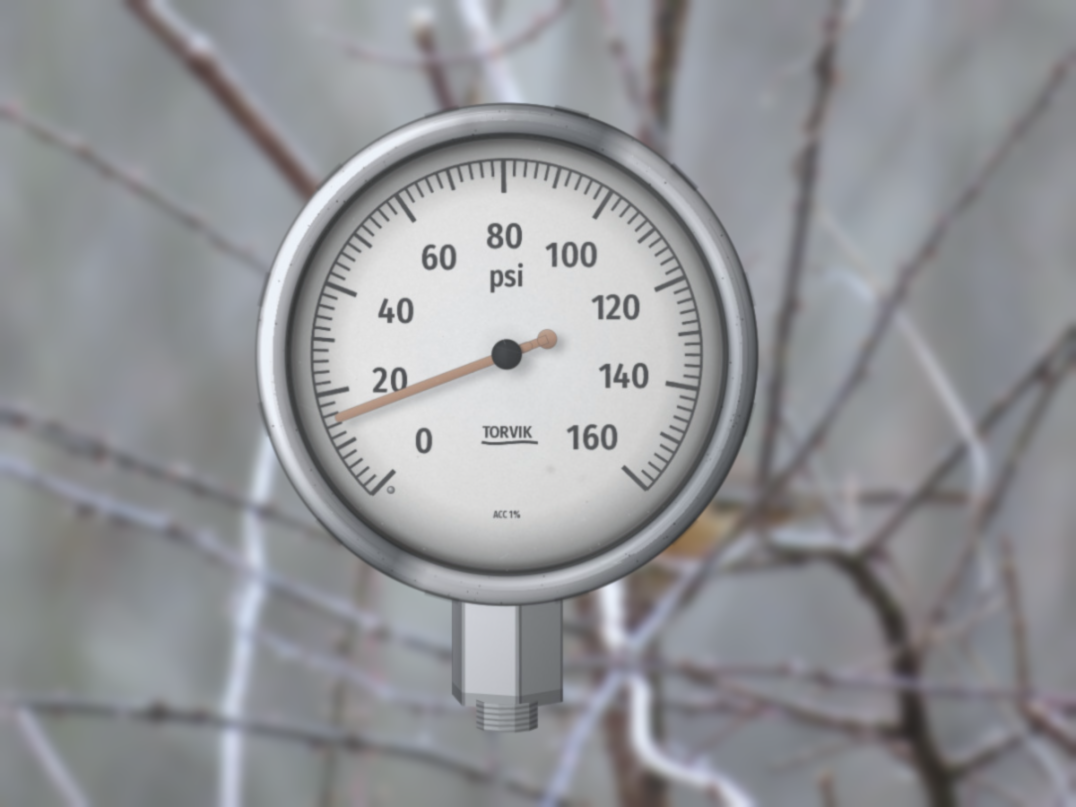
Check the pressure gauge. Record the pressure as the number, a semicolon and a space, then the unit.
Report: 15; psi
